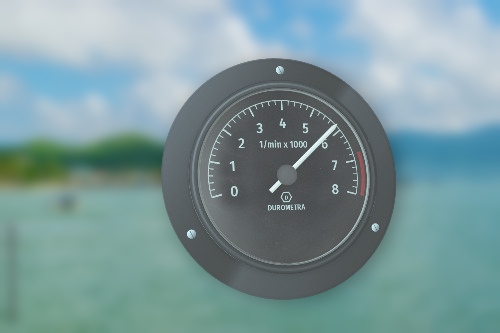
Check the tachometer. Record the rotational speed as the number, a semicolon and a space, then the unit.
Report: 5800; rpm
